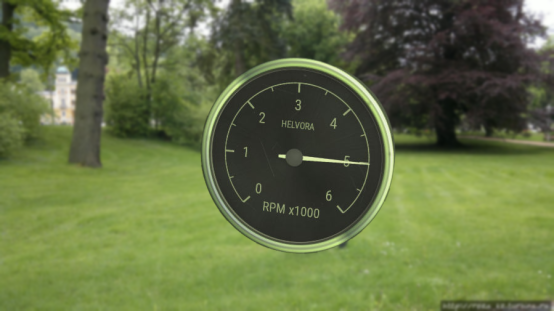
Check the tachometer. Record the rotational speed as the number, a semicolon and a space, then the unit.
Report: 5000; rpm
